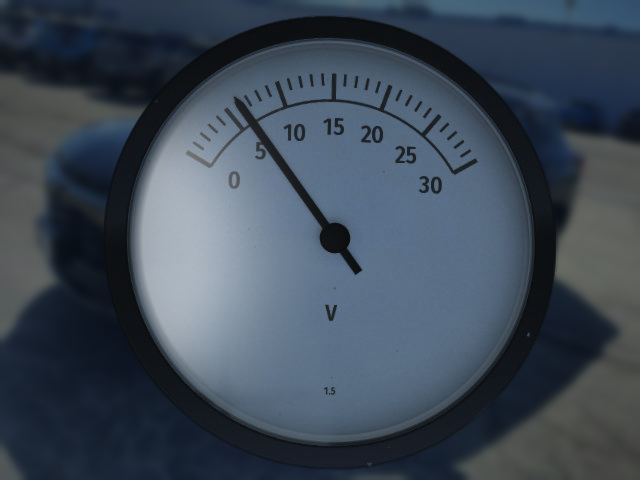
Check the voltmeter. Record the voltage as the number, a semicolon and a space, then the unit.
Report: 6; V
